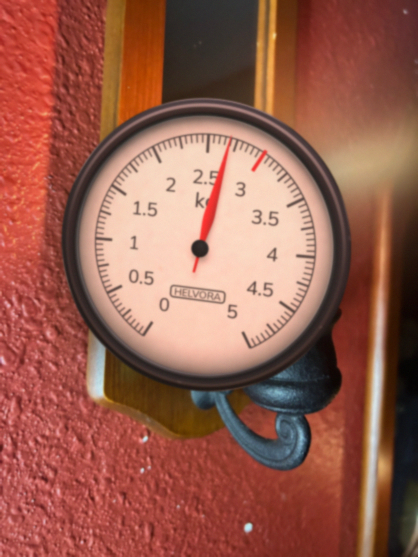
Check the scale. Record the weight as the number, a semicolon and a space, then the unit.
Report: 2.7; kg
